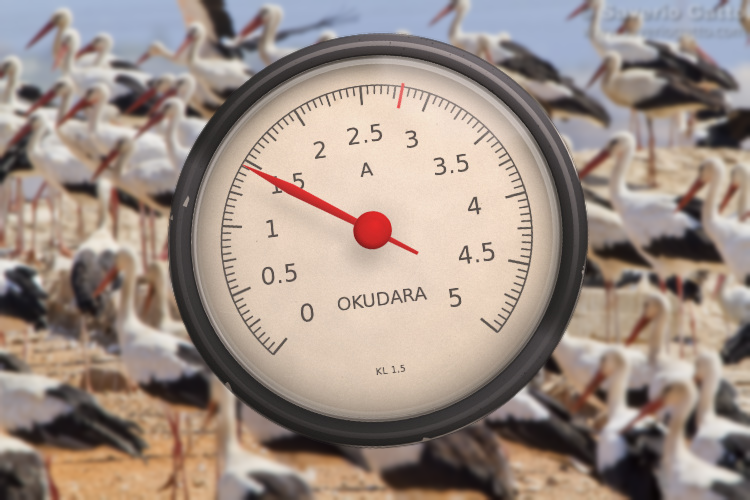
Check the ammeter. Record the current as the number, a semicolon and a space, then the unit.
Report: 1.45; A
